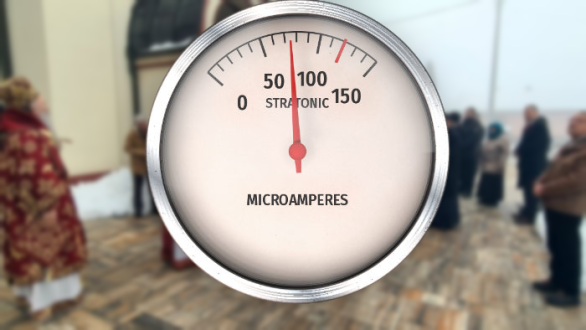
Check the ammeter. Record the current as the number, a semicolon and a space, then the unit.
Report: 75; µA
